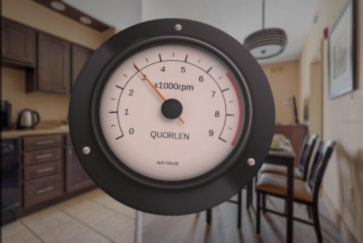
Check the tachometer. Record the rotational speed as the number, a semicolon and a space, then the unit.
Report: 3000; rpm
